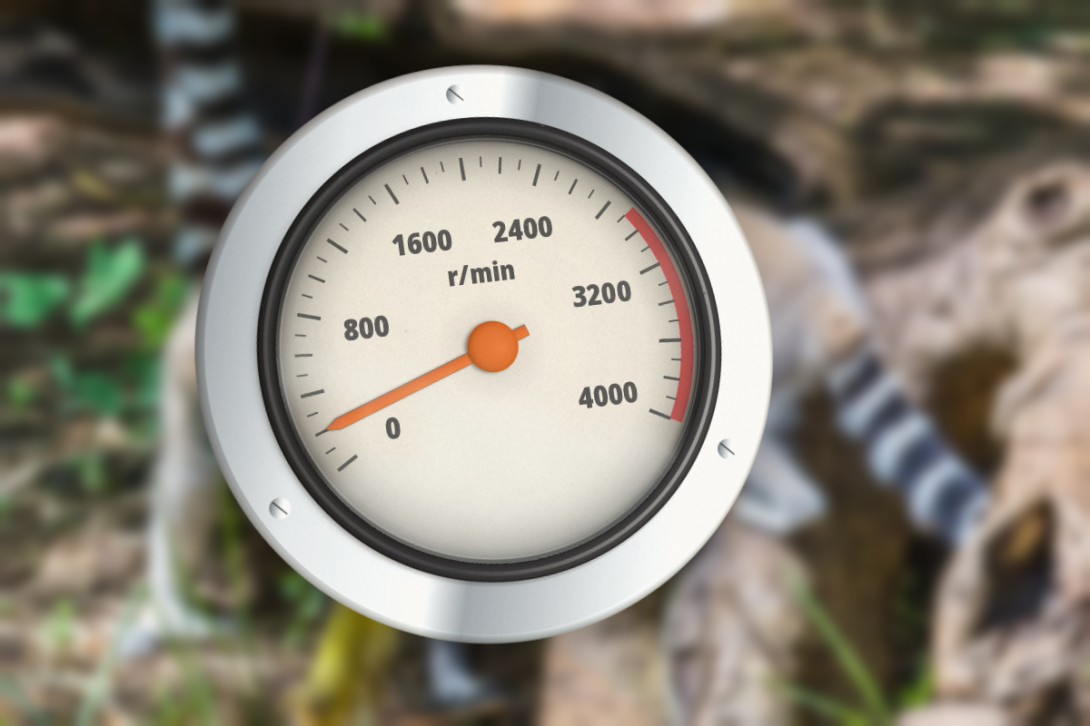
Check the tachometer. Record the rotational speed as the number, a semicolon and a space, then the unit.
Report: 200; rpm
